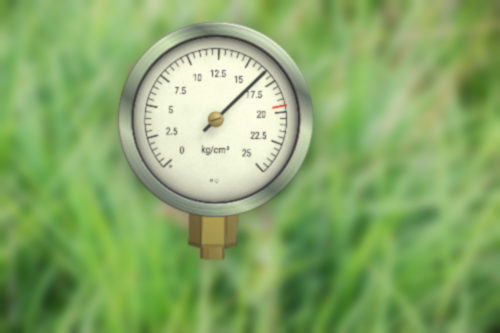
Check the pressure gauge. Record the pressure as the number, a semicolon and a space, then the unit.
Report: 16.5; kg/cm²
